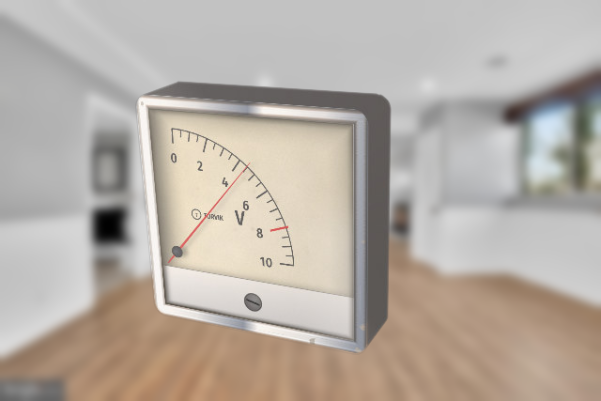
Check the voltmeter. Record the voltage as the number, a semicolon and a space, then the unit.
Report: 4.5; V
